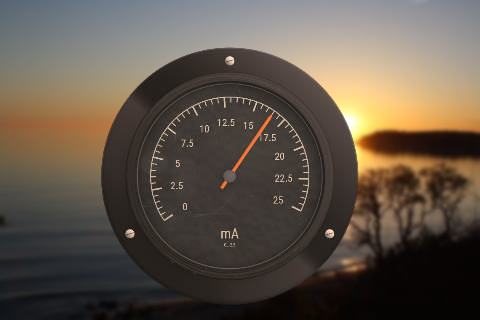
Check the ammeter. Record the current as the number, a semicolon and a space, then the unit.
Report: 16.5; mA
